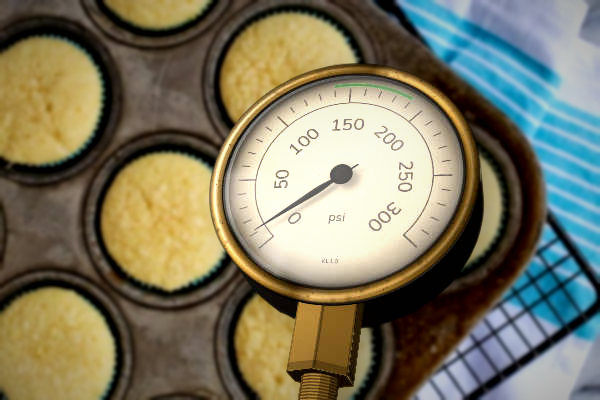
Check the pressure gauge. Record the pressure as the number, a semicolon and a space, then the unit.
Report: 10; psi
